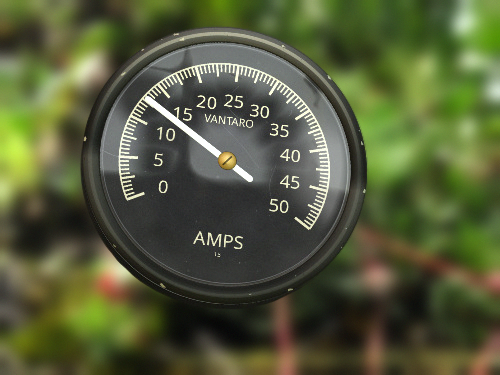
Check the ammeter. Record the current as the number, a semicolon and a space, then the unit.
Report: 12.5; A
